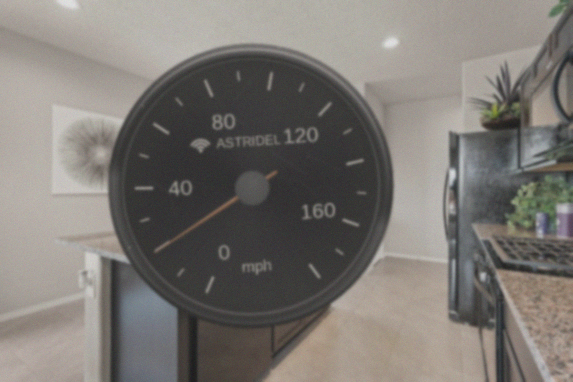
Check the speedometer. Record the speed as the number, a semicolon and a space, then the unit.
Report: 20; mph
